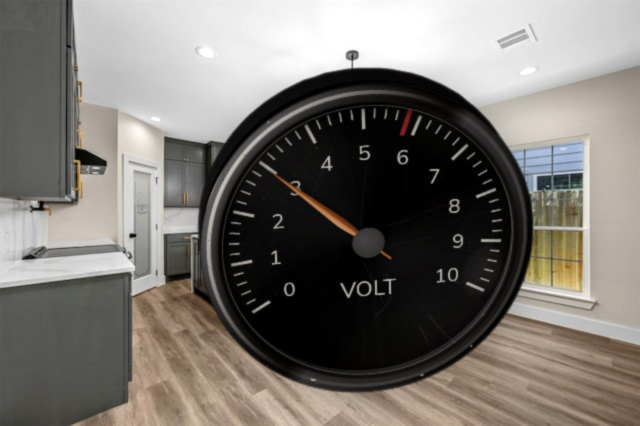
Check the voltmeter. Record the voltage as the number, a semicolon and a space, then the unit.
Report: 3; V
